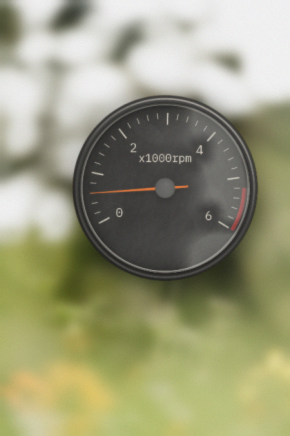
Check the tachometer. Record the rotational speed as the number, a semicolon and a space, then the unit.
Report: 600; rpm
